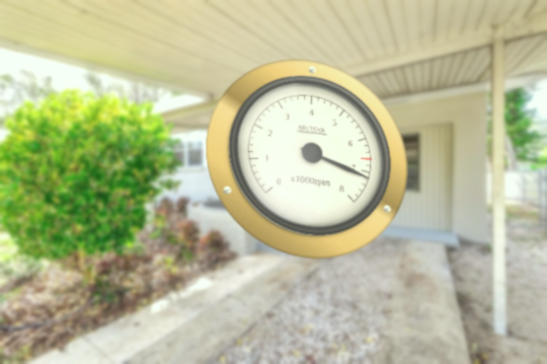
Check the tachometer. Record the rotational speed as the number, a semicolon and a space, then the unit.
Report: 7200; rpm
